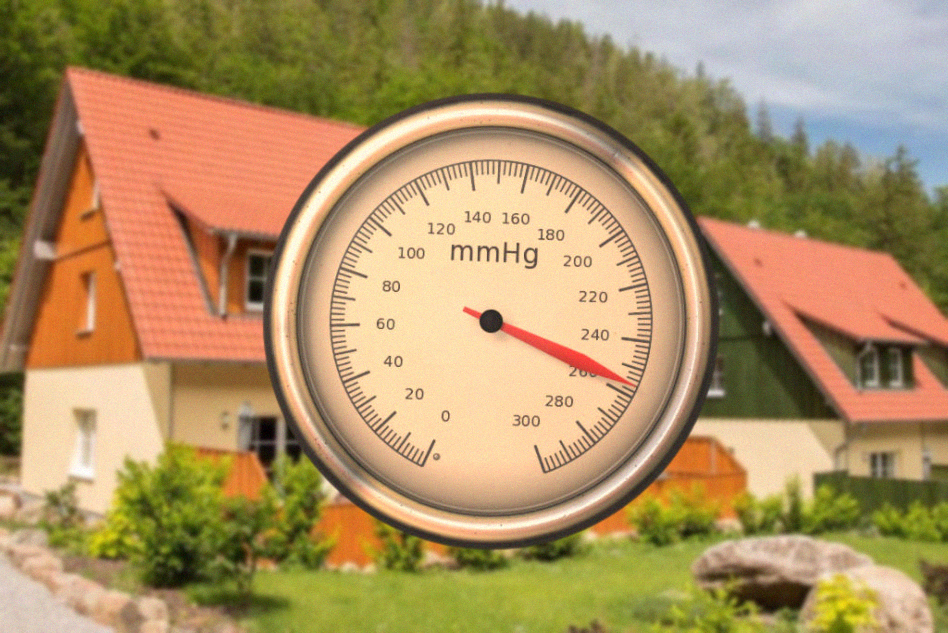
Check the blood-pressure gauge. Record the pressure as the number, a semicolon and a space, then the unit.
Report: 256; mmHg
